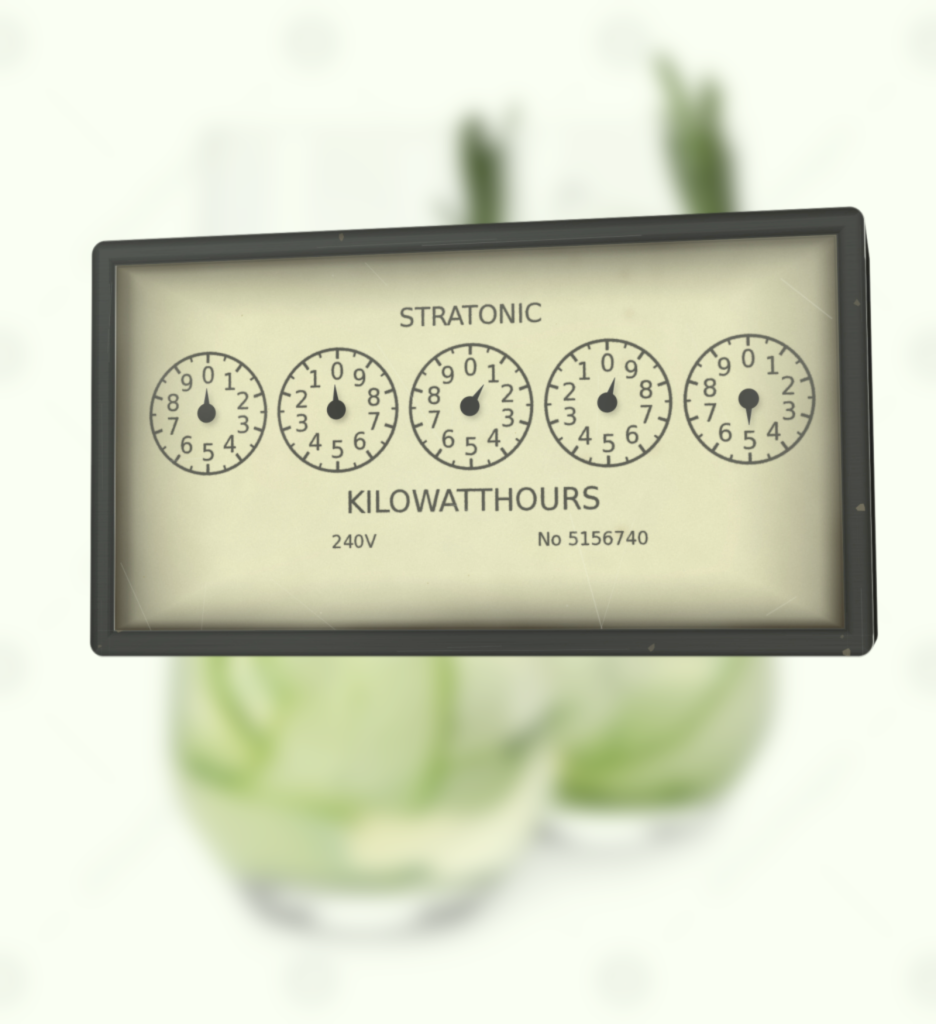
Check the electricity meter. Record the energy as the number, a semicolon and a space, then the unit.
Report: 95; kWh
